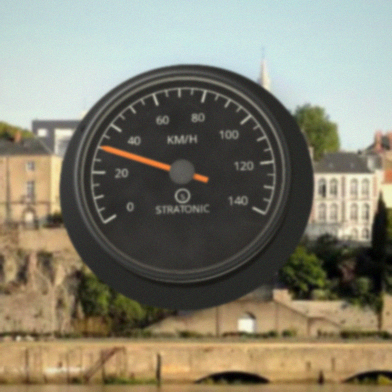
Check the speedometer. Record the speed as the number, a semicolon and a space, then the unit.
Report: 30; km/h
